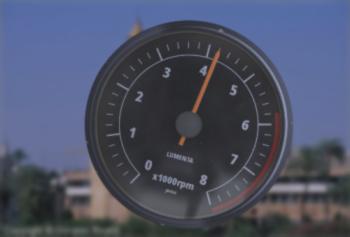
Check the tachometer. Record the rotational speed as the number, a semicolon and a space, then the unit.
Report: 4200; rpm
